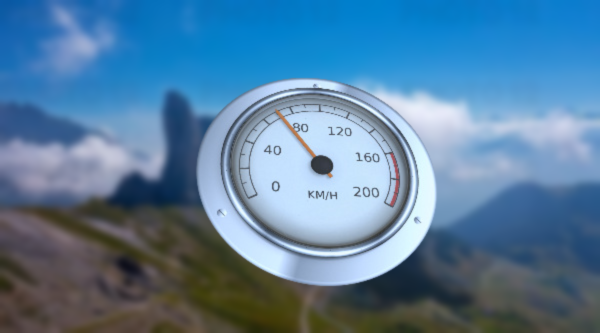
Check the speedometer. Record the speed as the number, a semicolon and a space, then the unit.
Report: 70; km/h
